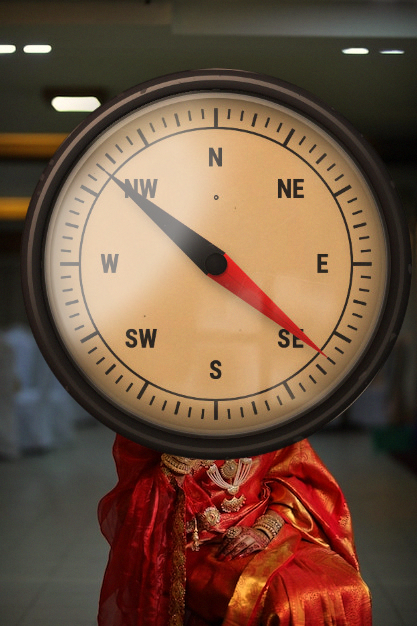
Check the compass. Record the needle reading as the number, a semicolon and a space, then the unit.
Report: 130; °
